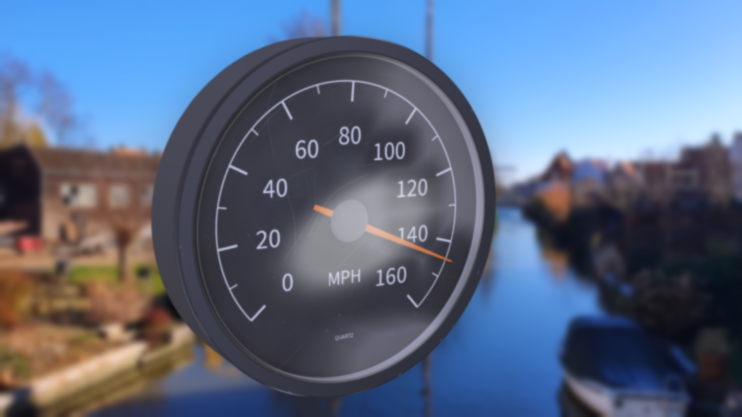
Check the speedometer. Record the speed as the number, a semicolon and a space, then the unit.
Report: 145; mph
